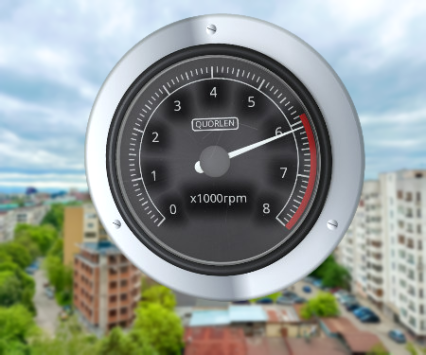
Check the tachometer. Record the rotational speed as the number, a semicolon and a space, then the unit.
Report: 6100; rpm
